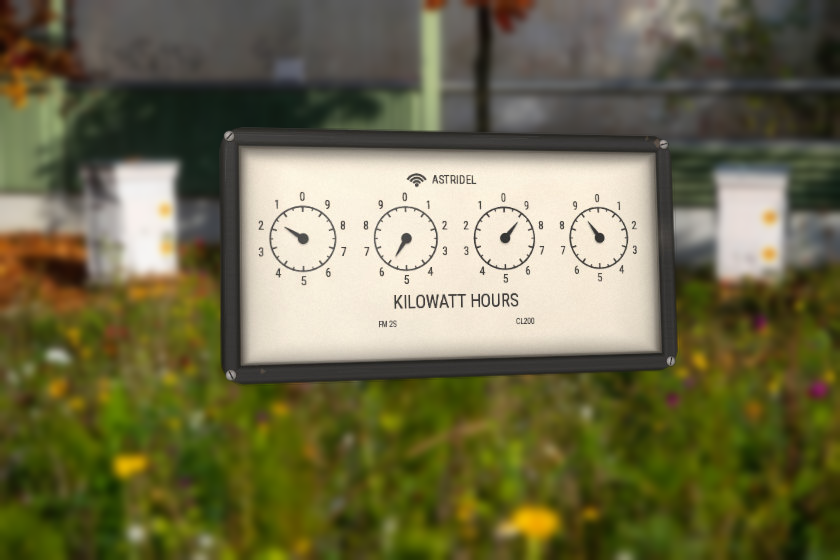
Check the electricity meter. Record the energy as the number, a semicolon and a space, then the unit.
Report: 1589; kWh
